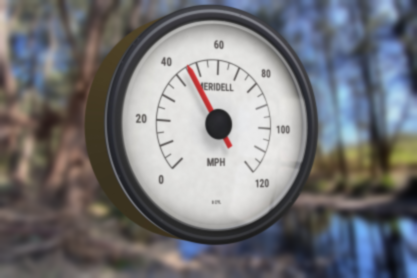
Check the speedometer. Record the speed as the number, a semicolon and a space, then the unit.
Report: 45; mph
